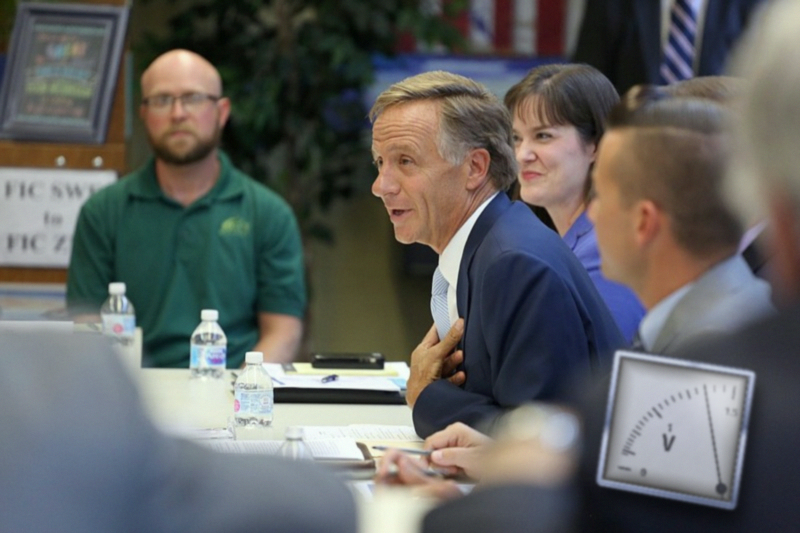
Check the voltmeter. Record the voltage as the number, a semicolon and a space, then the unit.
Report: 1.35; V
